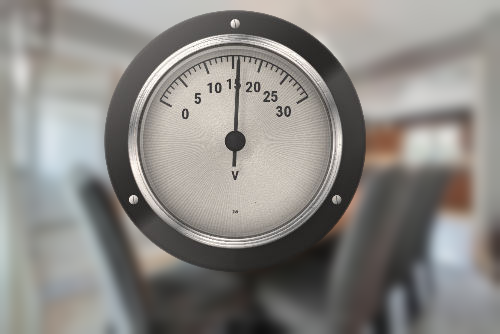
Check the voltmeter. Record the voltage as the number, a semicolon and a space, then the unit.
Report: 16; V
